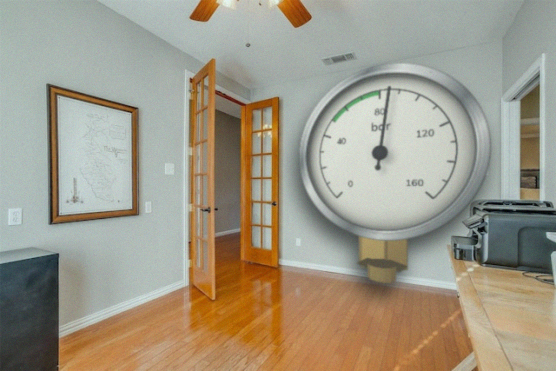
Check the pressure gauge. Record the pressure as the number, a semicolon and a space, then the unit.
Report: 85; bar
